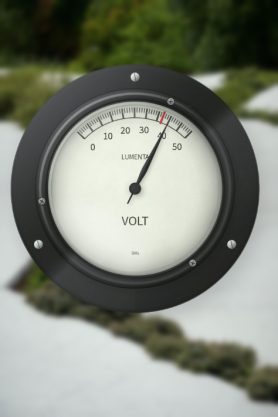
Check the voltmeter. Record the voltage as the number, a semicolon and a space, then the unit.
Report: 40; V
